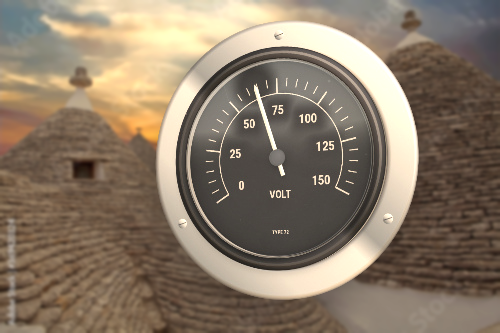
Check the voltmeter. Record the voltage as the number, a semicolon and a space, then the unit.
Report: 65; V
